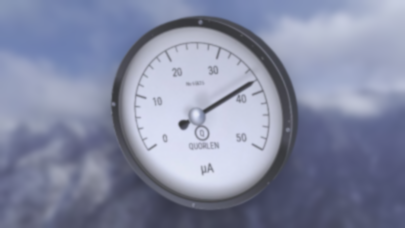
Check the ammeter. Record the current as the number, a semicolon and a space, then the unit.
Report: 38; µA
